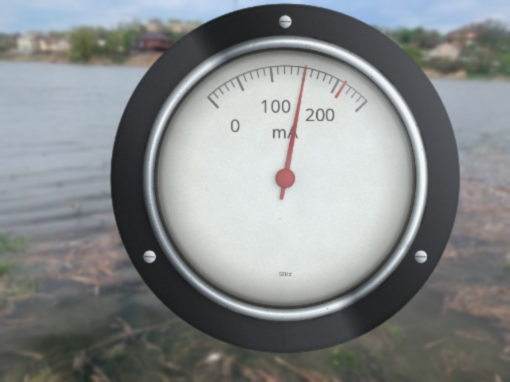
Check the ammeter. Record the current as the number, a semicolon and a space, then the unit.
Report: 150; mA
